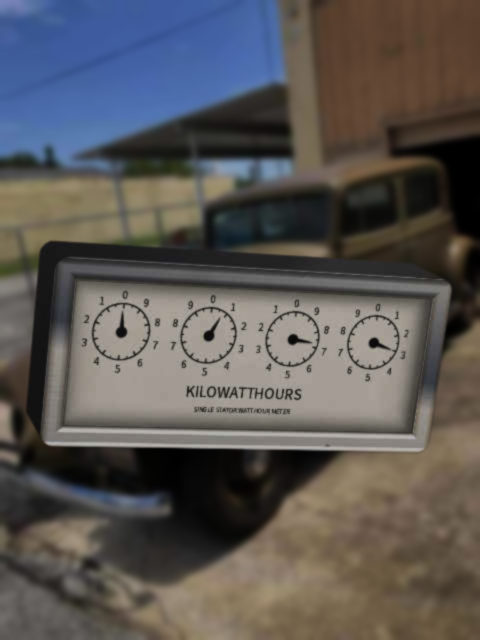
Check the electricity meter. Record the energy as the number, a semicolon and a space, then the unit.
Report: 73; kWh
